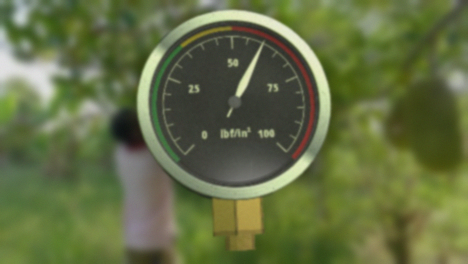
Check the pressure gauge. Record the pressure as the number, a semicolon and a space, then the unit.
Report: 60; psi
